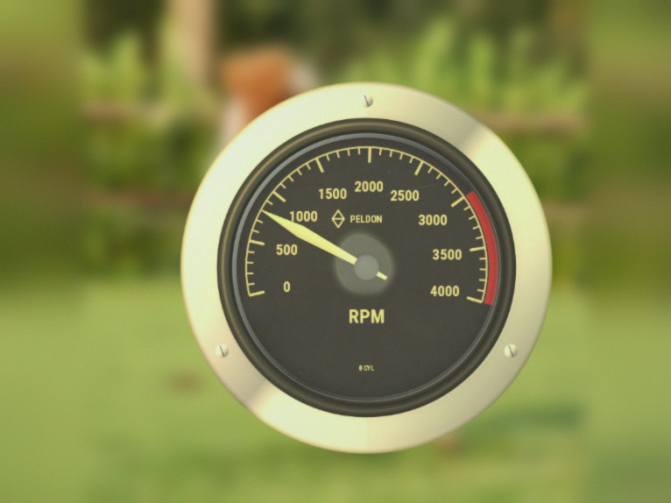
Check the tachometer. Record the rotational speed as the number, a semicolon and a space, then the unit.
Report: 800; rpm
